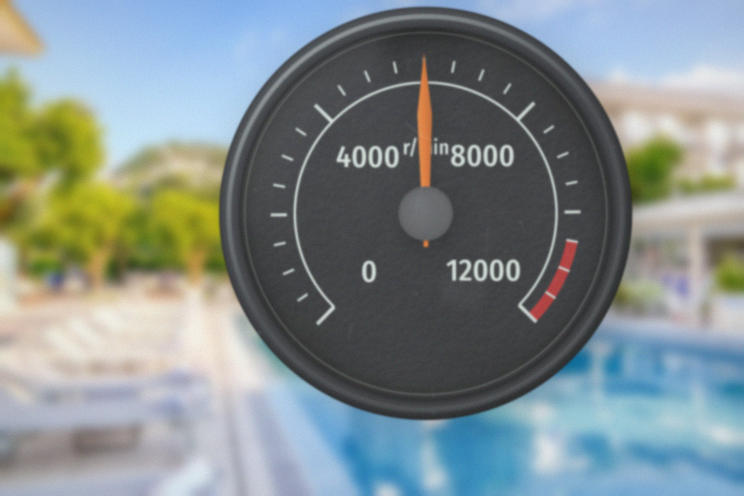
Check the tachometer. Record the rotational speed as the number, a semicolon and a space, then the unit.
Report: 6000; rpm
